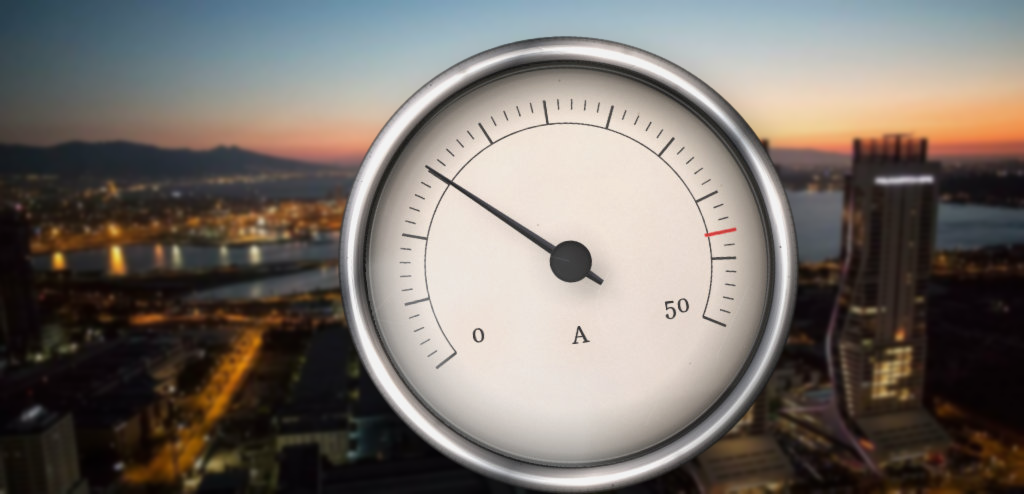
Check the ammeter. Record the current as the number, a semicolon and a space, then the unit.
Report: 15; A
